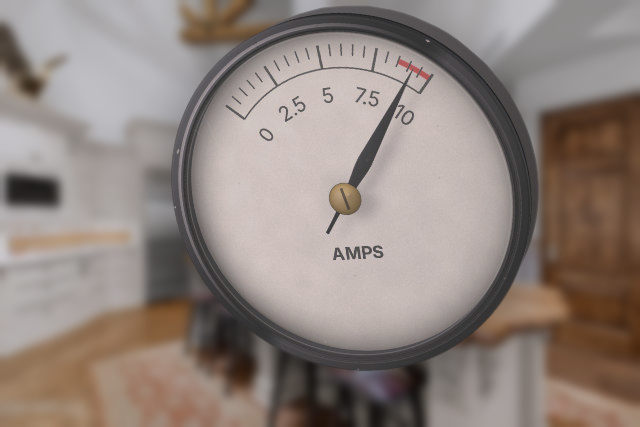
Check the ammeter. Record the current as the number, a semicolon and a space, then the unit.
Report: 9.25; A
